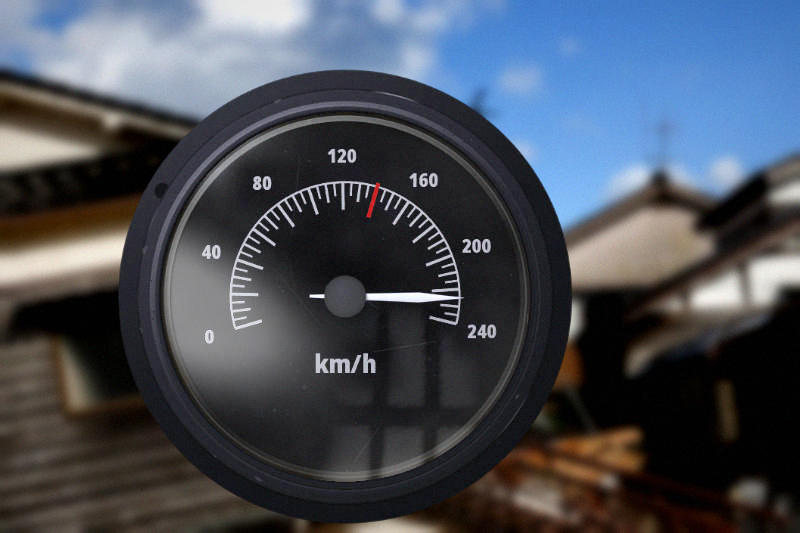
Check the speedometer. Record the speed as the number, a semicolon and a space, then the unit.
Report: 225; km/h
